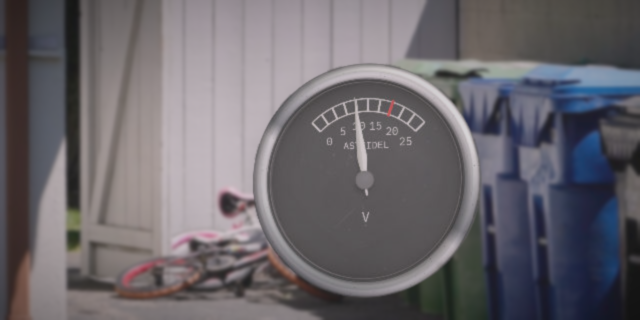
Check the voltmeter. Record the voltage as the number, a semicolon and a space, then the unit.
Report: 10; V
